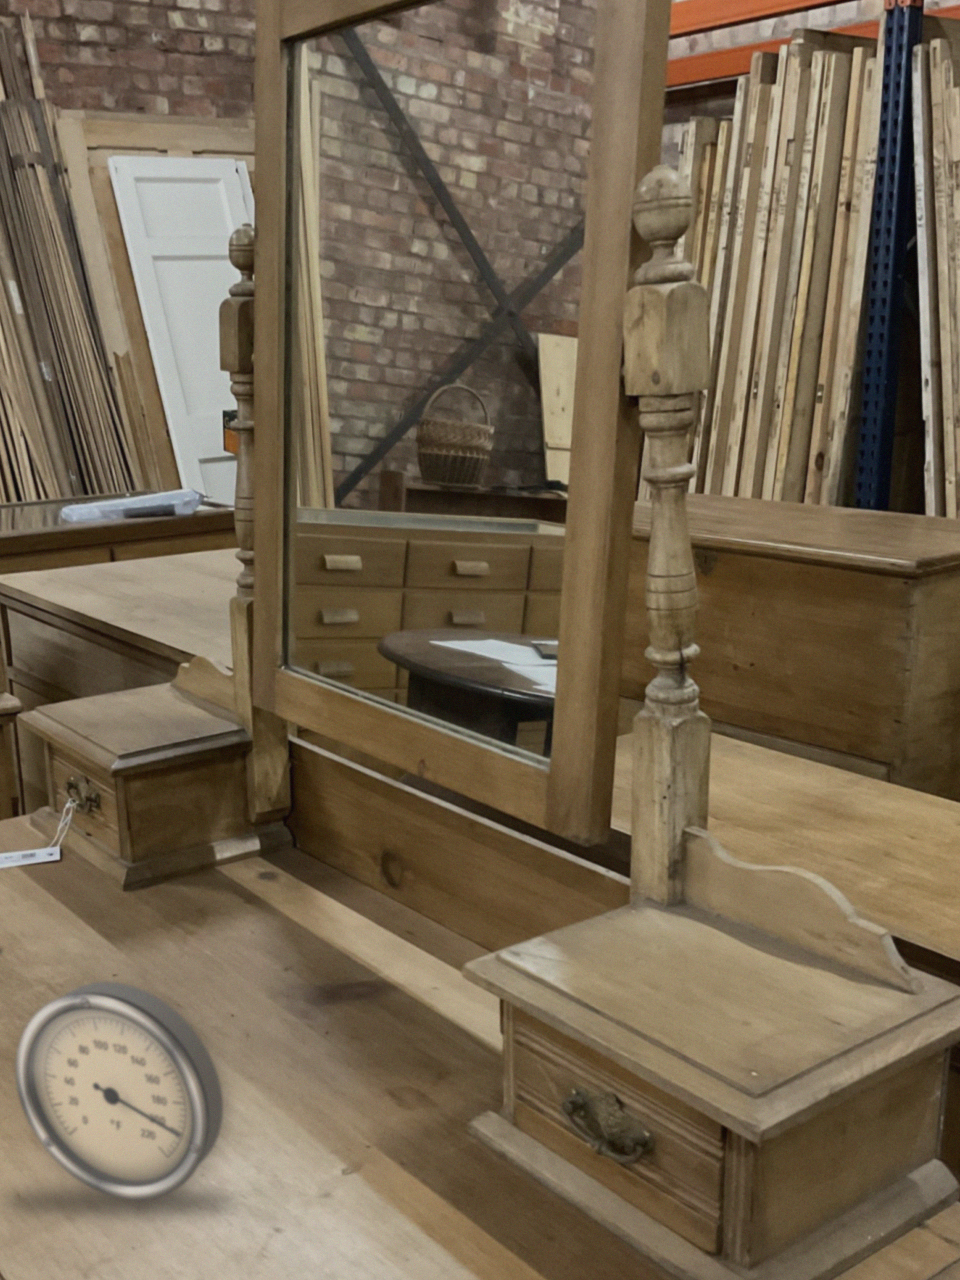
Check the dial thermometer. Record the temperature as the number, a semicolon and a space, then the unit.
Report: 200; °F
